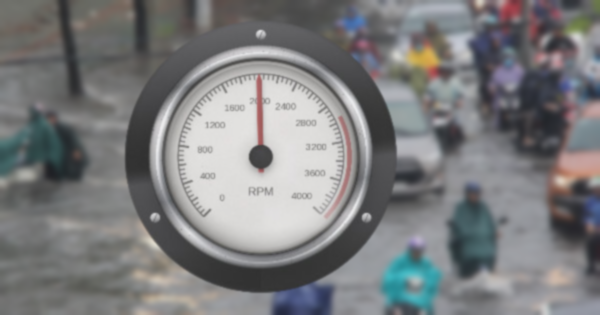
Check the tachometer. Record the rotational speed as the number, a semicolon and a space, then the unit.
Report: 2000; rpm
